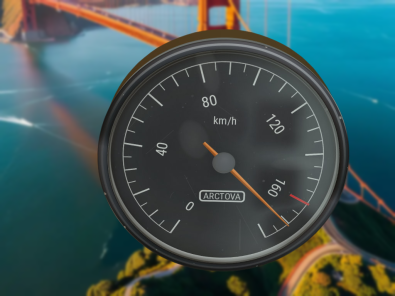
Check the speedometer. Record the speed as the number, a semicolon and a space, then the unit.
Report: 170; km/h
